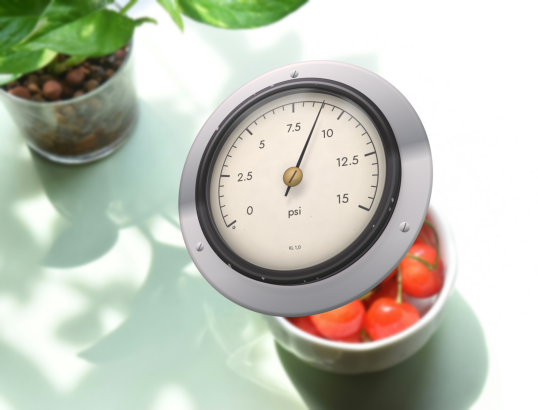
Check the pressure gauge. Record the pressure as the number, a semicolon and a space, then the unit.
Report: 9; psi
